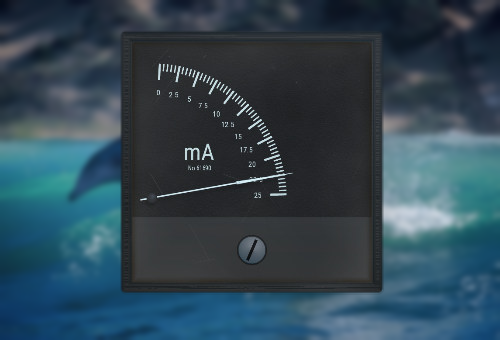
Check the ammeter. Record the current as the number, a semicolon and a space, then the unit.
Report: 22.5; mA
